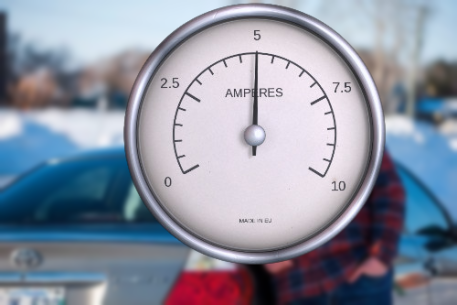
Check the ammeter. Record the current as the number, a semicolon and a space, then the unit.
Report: 5; A
